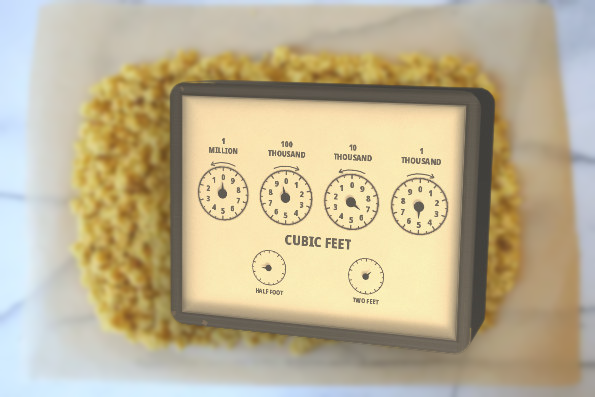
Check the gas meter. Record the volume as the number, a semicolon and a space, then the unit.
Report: 996500; ft³
